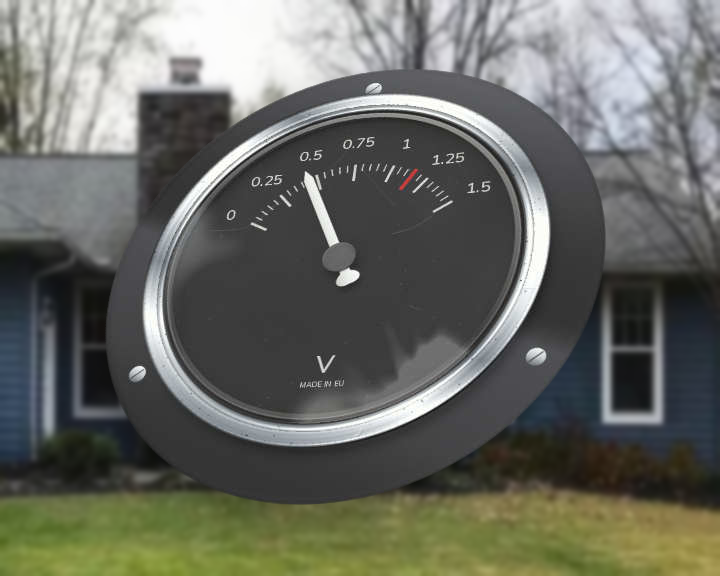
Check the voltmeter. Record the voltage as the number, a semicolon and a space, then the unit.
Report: 0.45; V
